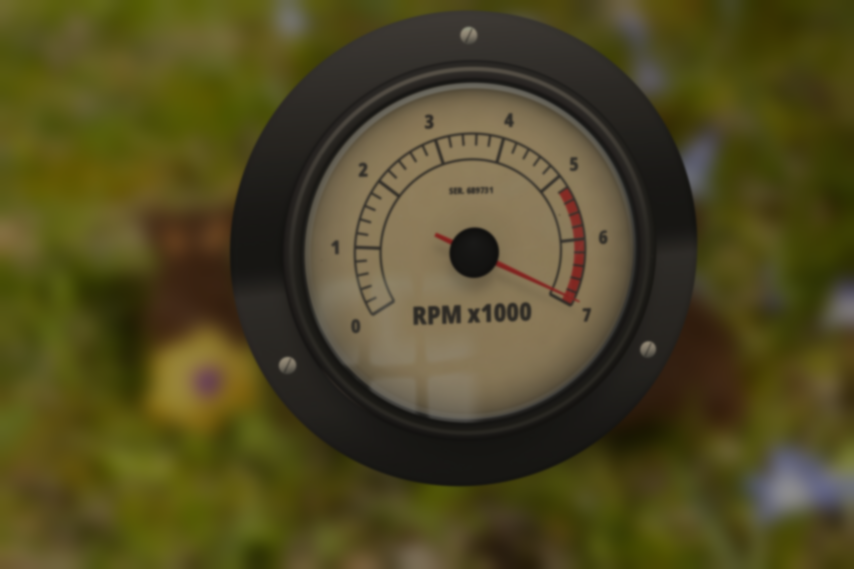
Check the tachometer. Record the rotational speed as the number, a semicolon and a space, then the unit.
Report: 6900; rpm
